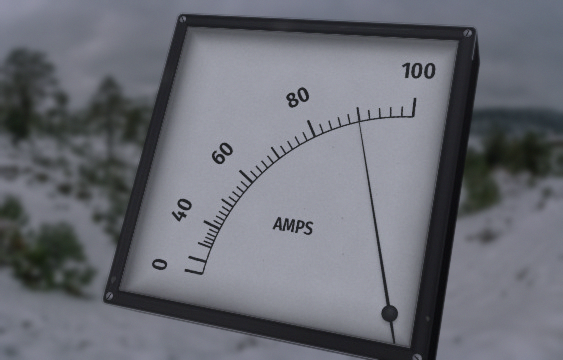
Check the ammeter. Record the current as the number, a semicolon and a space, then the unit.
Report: 90; A
